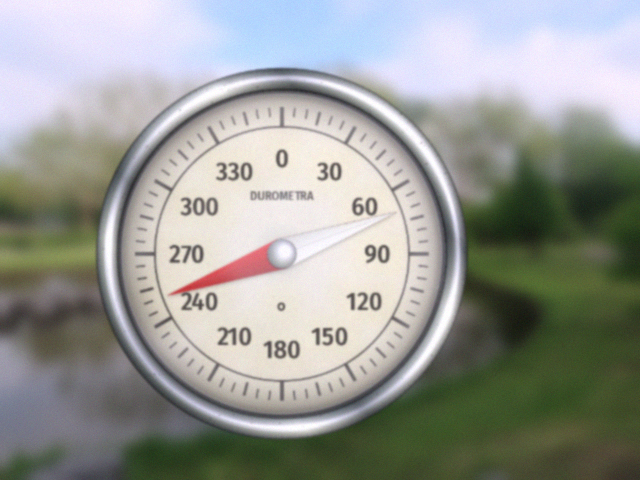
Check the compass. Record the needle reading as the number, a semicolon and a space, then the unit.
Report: 250; °
